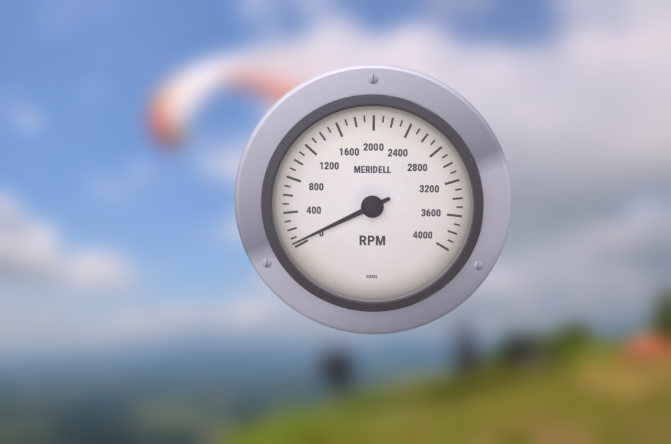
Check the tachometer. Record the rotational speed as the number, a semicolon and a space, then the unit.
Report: 50; rpm
